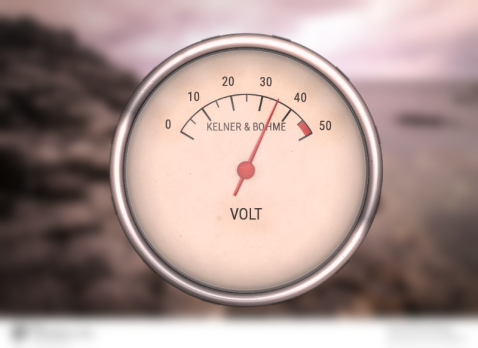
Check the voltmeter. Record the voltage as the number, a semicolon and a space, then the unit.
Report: 35; V
